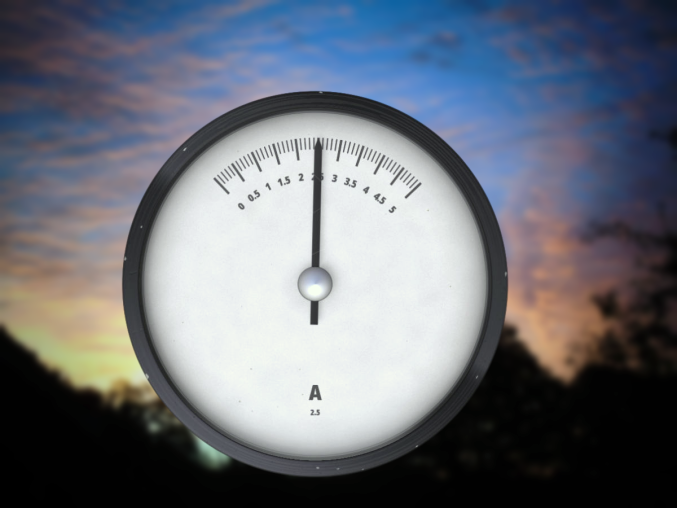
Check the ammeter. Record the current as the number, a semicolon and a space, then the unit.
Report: 2.5; A
